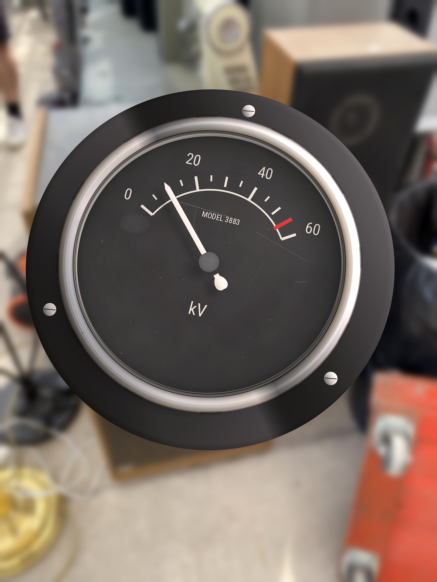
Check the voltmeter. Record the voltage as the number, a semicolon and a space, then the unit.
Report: 10; kV
